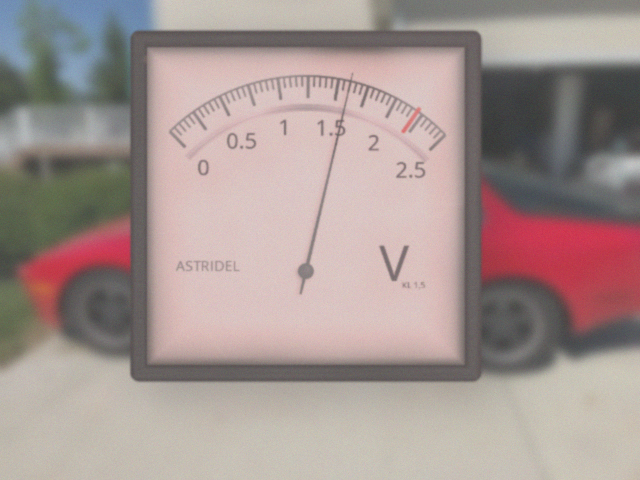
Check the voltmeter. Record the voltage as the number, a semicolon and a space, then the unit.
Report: 1.6; V
